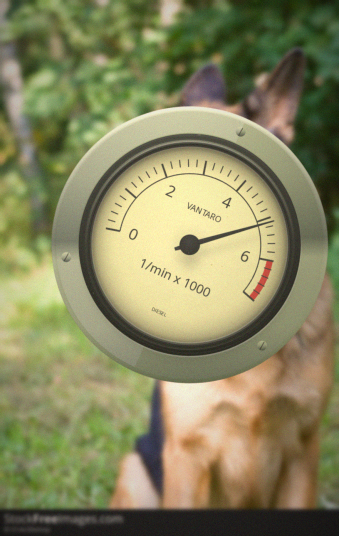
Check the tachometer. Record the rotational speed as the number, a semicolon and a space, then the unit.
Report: 5100; rpm
